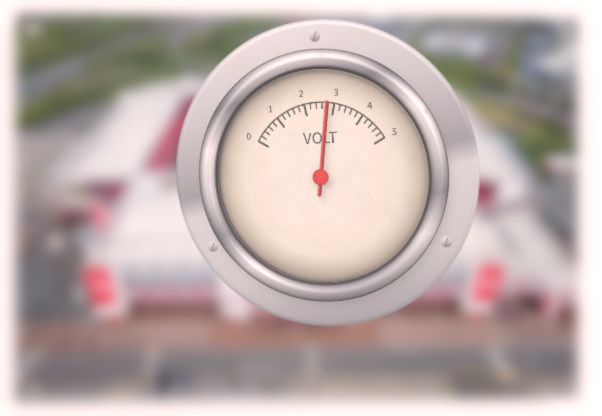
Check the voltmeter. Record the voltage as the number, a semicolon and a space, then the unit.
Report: 2.8; V
